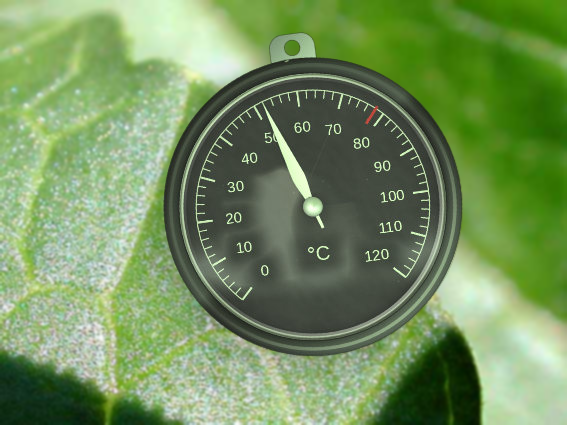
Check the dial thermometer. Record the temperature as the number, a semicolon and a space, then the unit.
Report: 52; °C
